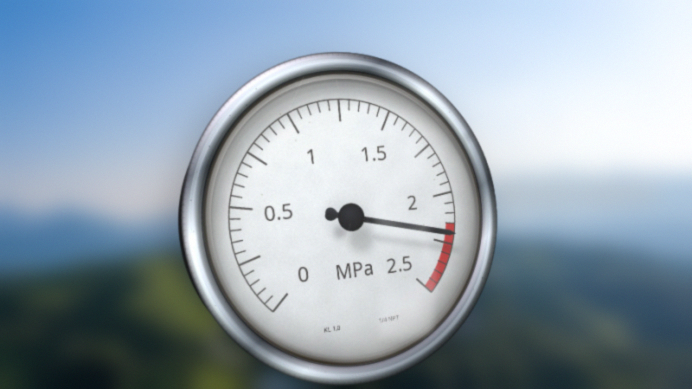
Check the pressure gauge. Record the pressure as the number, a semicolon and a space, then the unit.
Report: 2.2; MPa
